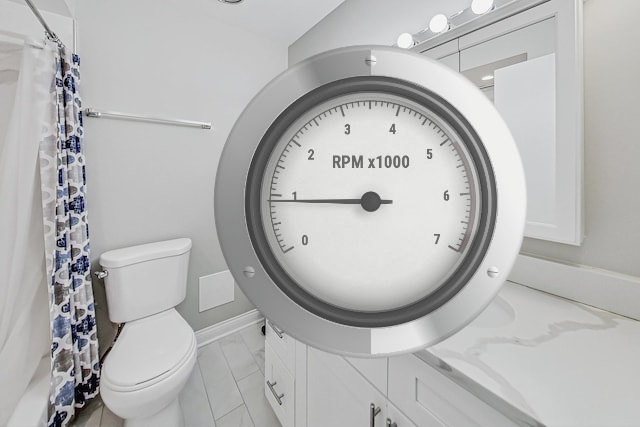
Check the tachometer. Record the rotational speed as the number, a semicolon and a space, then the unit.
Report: 900; rpm
